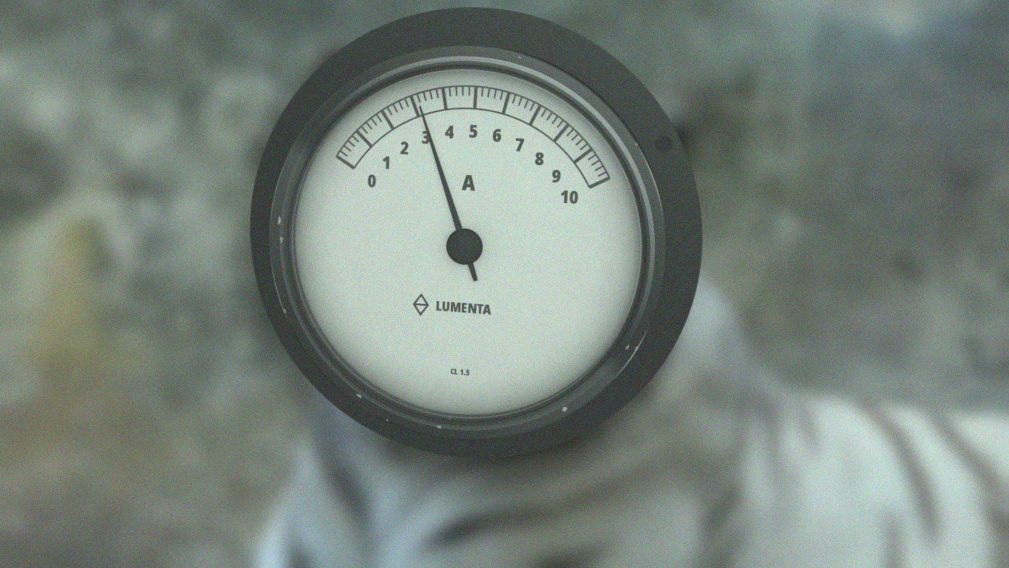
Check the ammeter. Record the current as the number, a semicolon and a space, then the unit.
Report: 3.2; A
